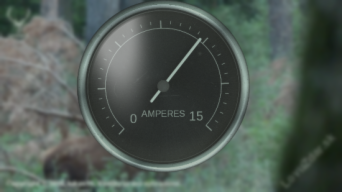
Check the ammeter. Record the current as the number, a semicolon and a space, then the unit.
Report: 9.75; A
